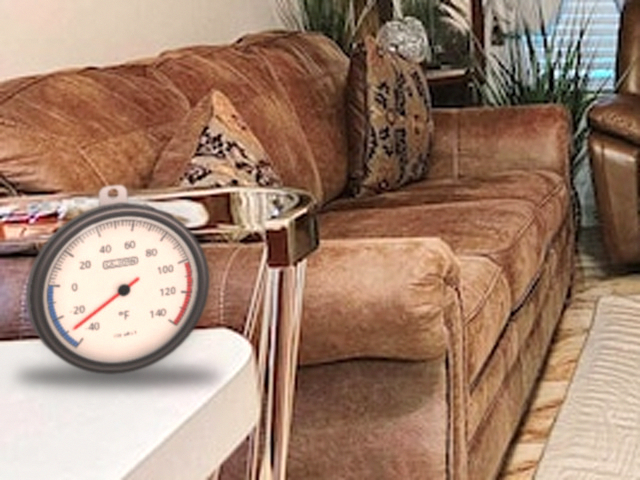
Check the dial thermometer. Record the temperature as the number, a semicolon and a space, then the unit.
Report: -30; °F
